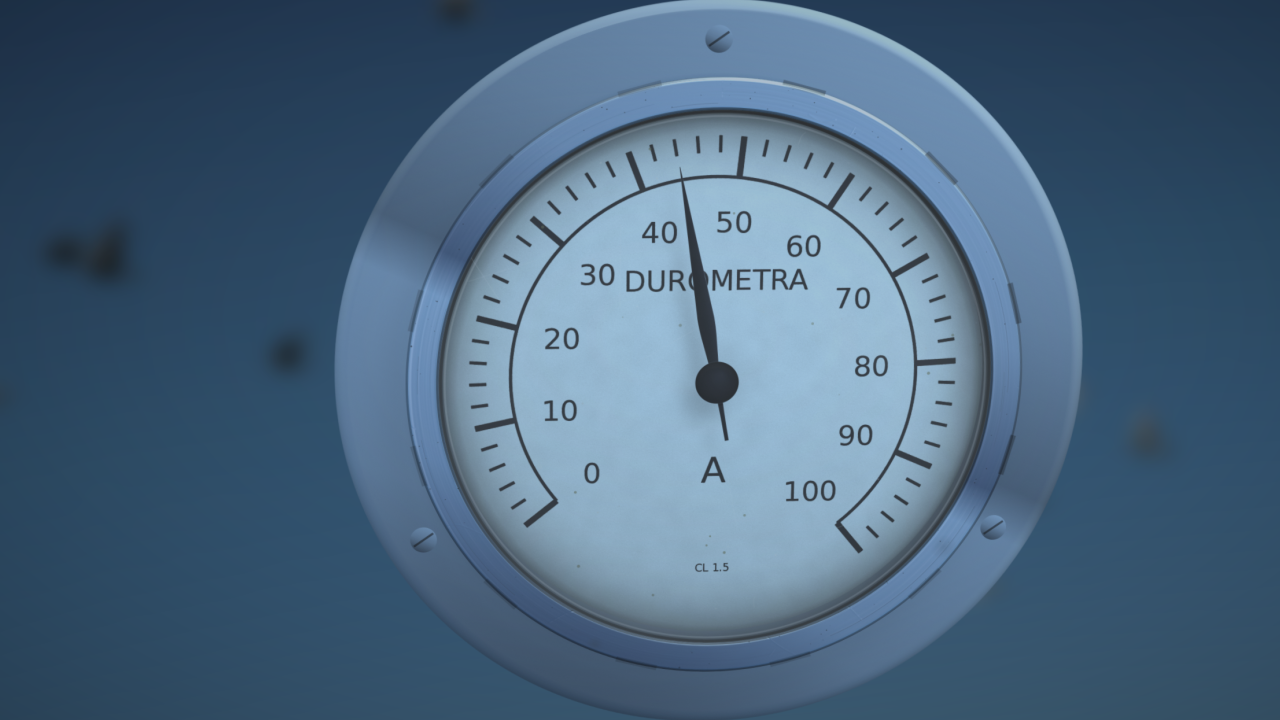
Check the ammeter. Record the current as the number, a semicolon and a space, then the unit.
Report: 44; A
